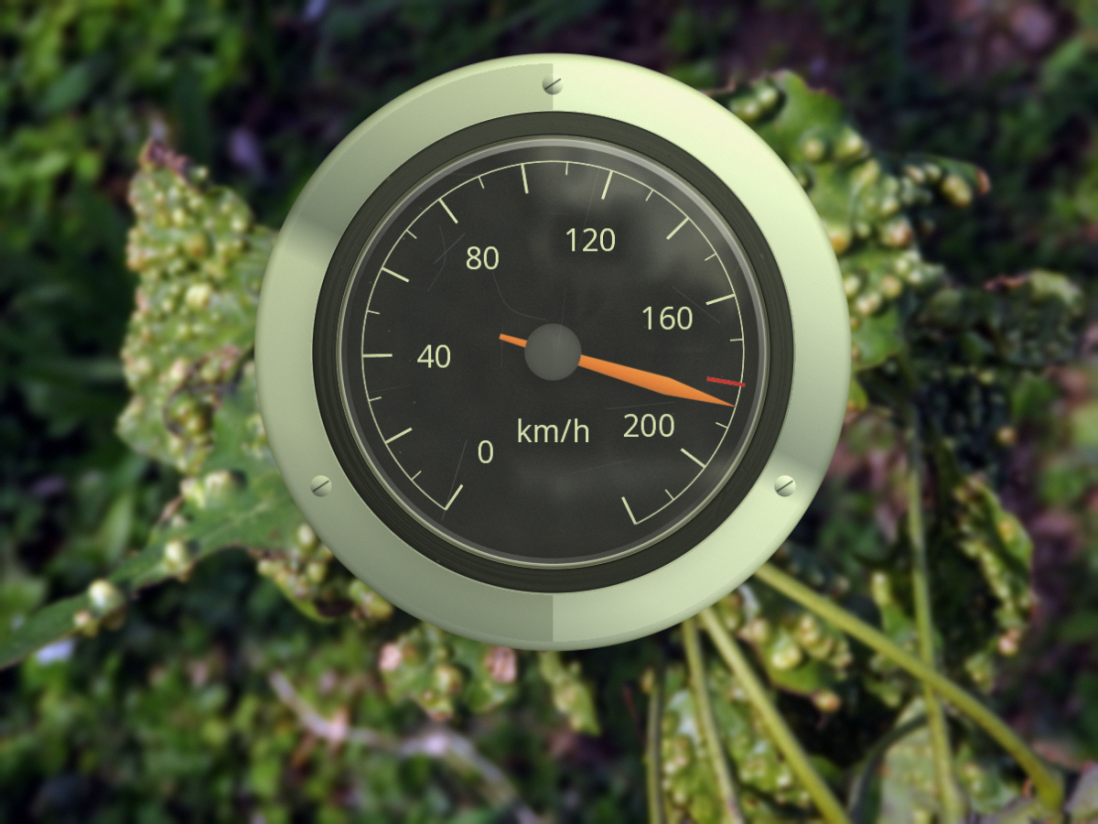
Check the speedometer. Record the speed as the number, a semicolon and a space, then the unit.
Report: 185; km/h
